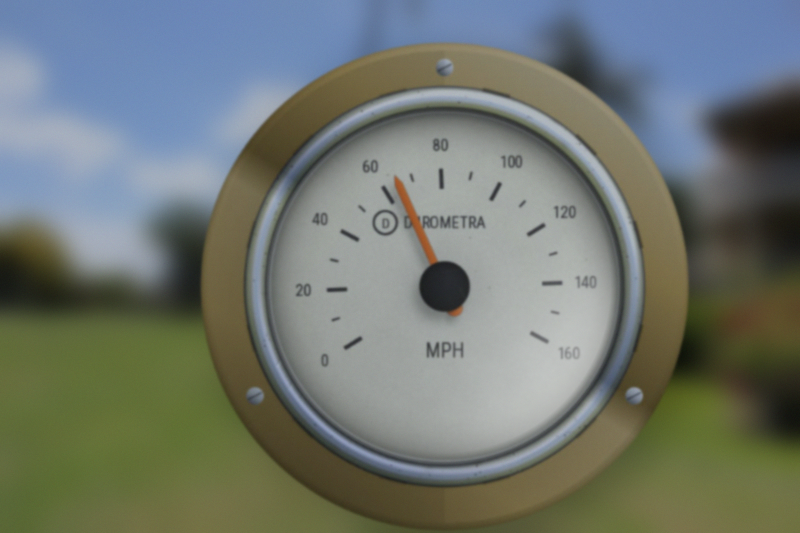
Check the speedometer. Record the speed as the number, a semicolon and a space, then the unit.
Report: 65; mph
